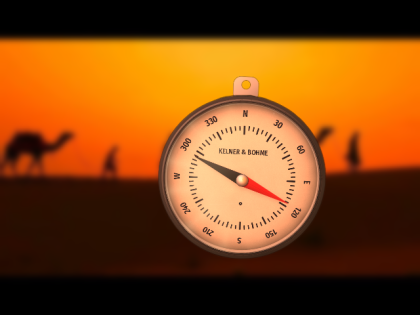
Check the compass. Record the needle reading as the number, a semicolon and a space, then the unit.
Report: 115; °
